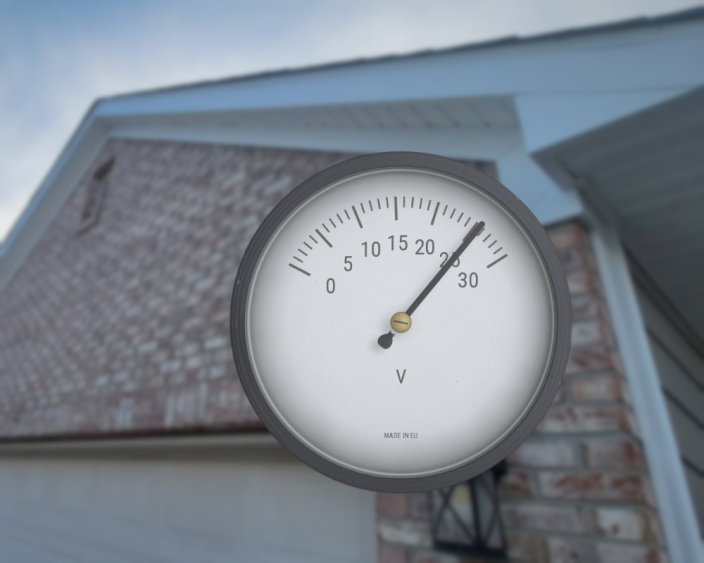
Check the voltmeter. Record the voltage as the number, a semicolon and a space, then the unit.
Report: 25.5; V
